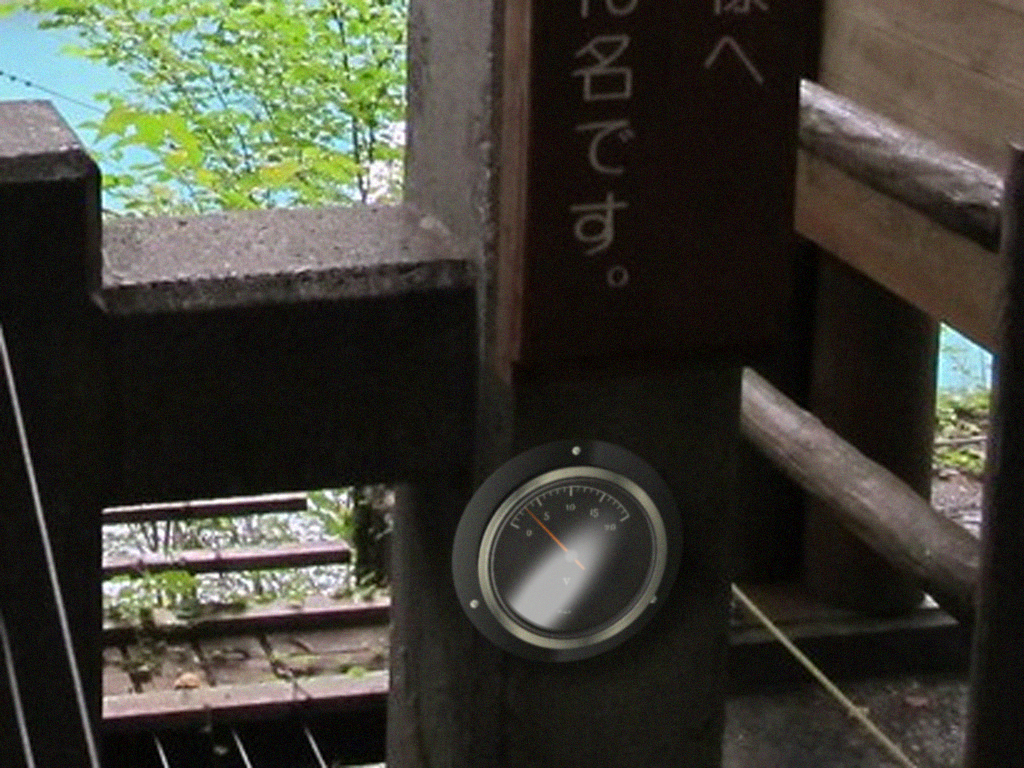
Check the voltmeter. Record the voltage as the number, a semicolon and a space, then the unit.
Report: 3; V
